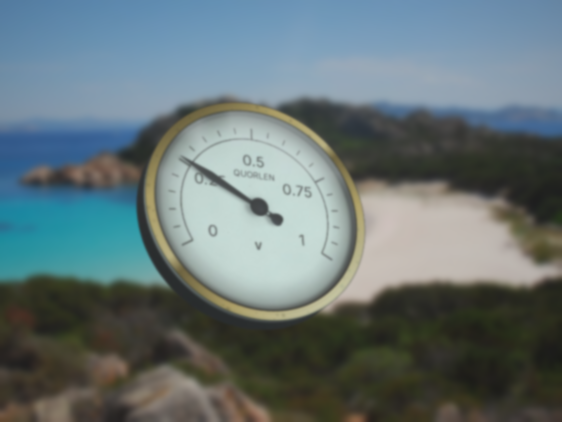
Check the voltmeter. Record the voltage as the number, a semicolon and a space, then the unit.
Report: 0.25; V
